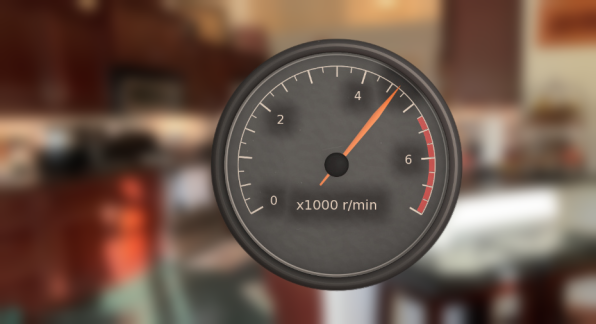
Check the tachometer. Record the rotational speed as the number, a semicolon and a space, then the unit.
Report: 4625; rpm
